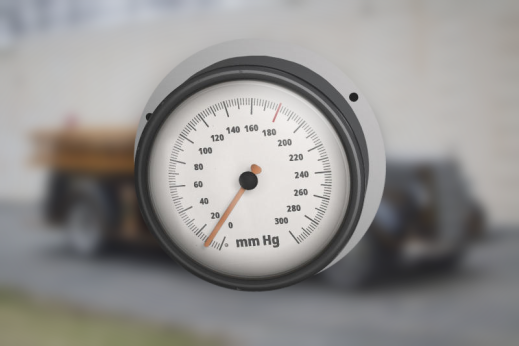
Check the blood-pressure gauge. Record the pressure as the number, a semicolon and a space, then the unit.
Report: 10; mmHg
